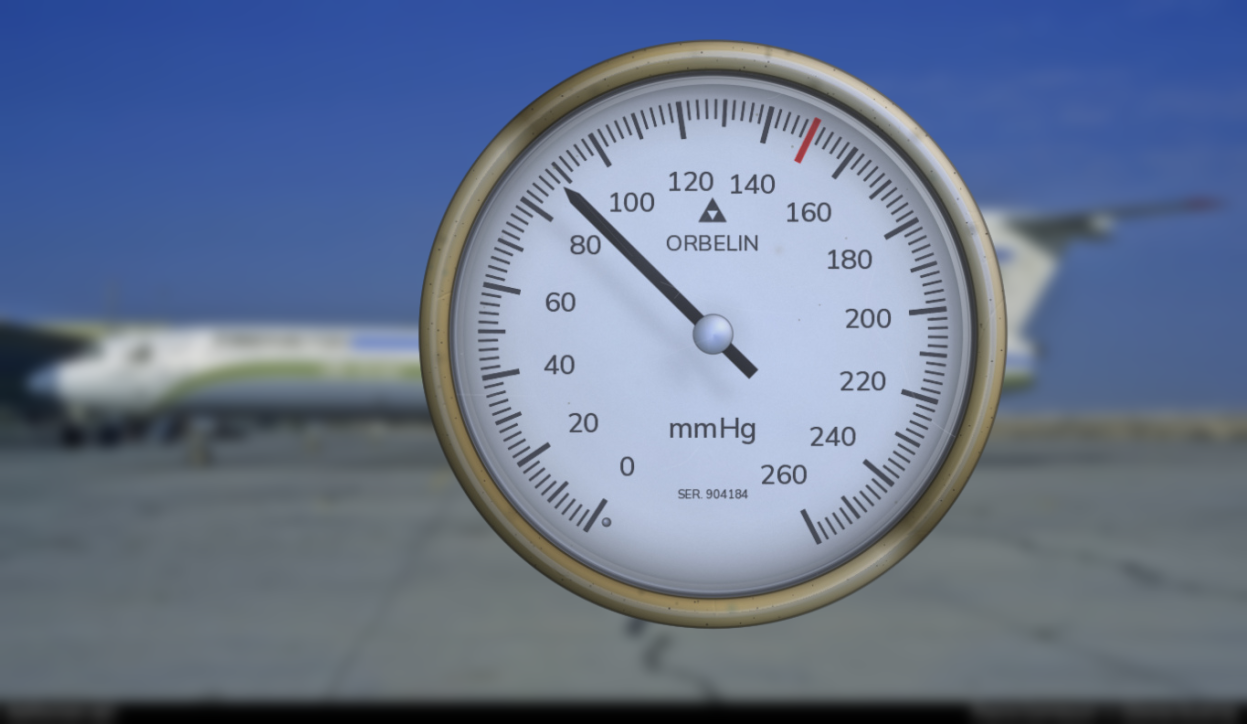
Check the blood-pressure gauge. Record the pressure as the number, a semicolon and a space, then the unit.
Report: 88; mmHg
